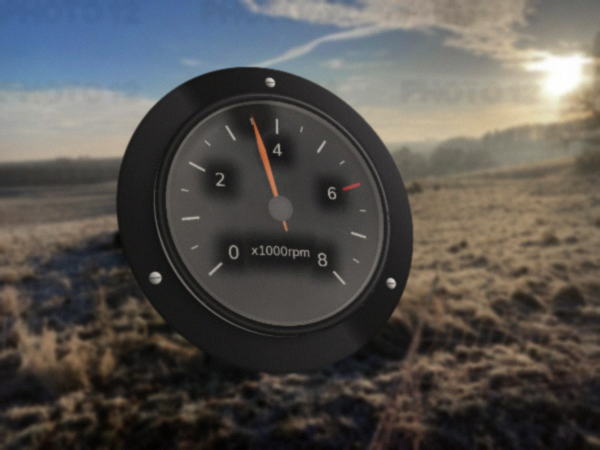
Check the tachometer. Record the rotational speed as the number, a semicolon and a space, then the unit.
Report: 3500; rpm
